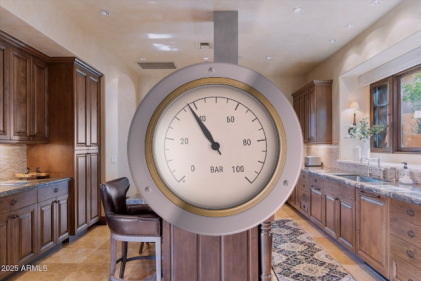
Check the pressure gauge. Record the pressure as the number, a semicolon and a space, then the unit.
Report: 37.5; bar
